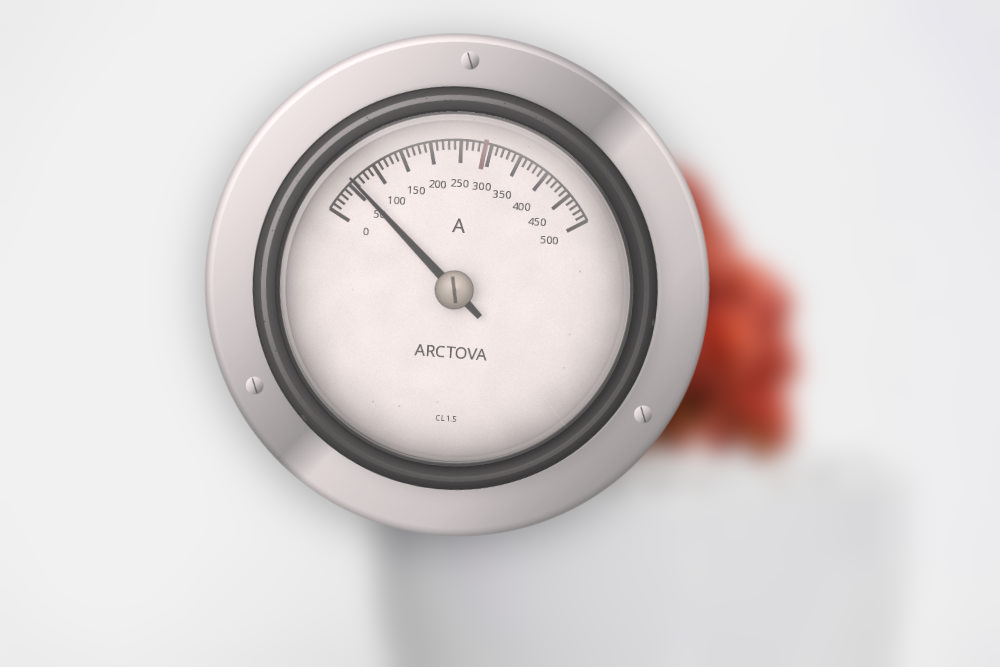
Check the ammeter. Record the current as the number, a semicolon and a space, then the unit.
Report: 60; A
